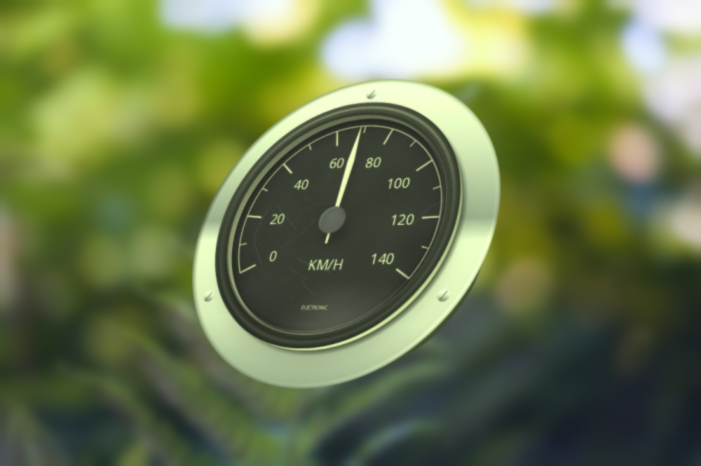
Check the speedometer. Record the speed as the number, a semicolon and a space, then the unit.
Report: 70; km/h
